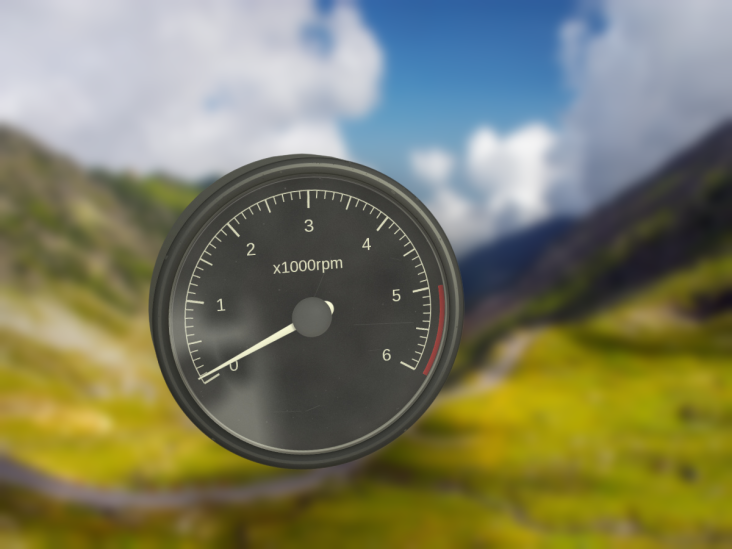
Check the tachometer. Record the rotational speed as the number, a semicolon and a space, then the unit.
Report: 100; rpm
